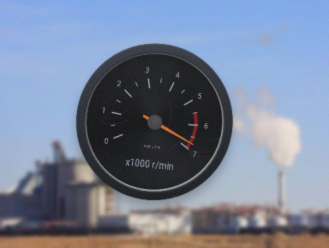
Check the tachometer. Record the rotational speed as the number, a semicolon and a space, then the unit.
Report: 6750; rpm
